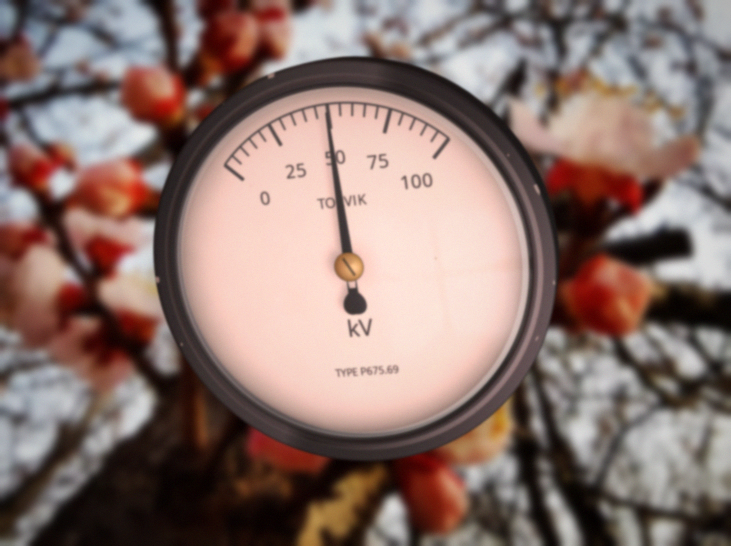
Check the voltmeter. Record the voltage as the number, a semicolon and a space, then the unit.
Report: 50; kV
